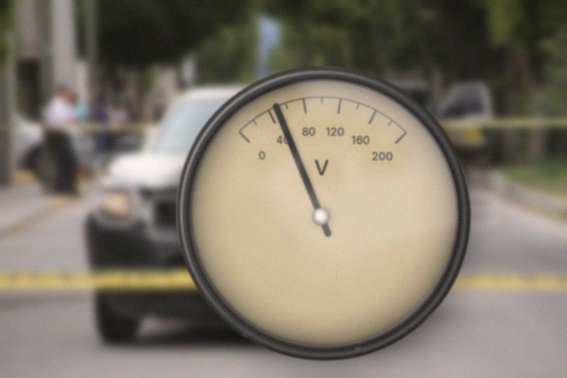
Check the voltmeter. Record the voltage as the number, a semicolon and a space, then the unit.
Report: 50; V
